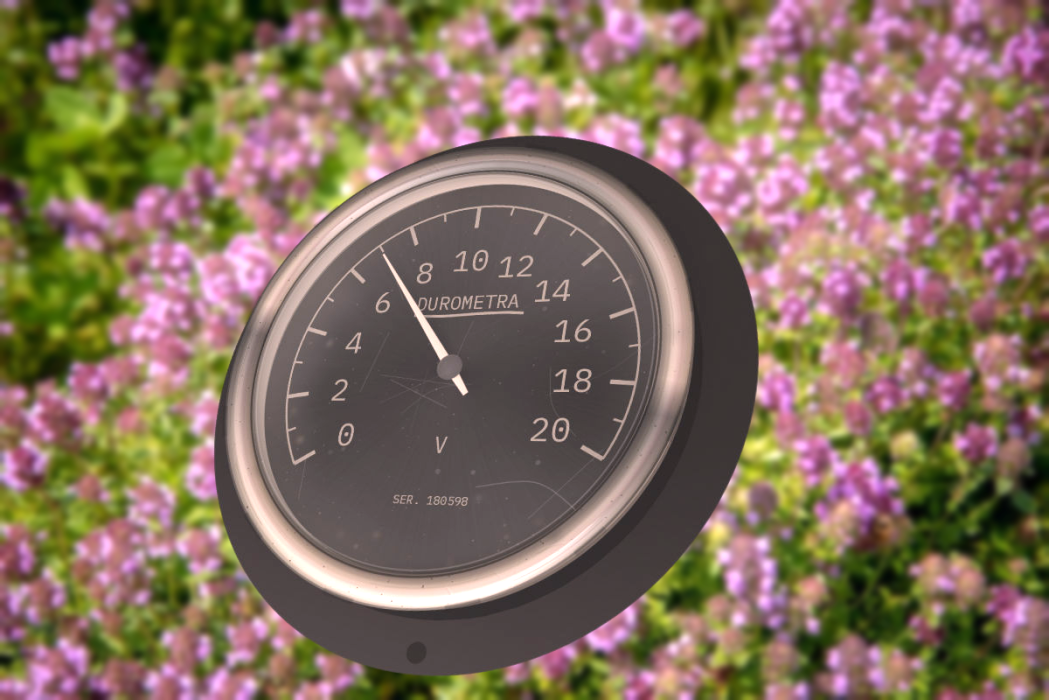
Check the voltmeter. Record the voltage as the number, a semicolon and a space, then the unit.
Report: 7; V
